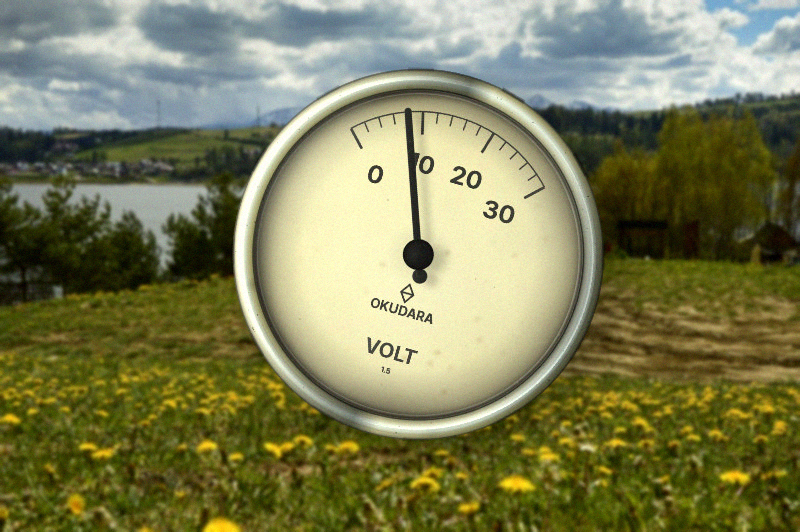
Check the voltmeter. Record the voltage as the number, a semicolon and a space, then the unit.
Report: 8; V
